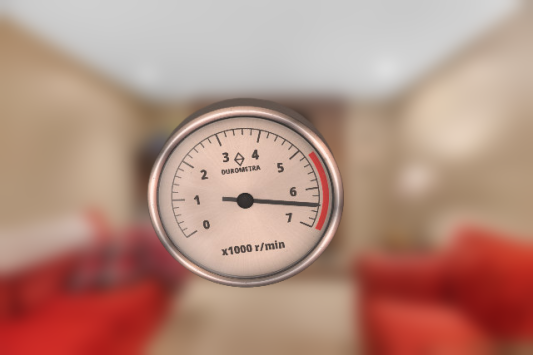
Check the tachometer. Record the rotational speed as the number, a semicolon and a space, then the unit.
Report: 6400; rpm
